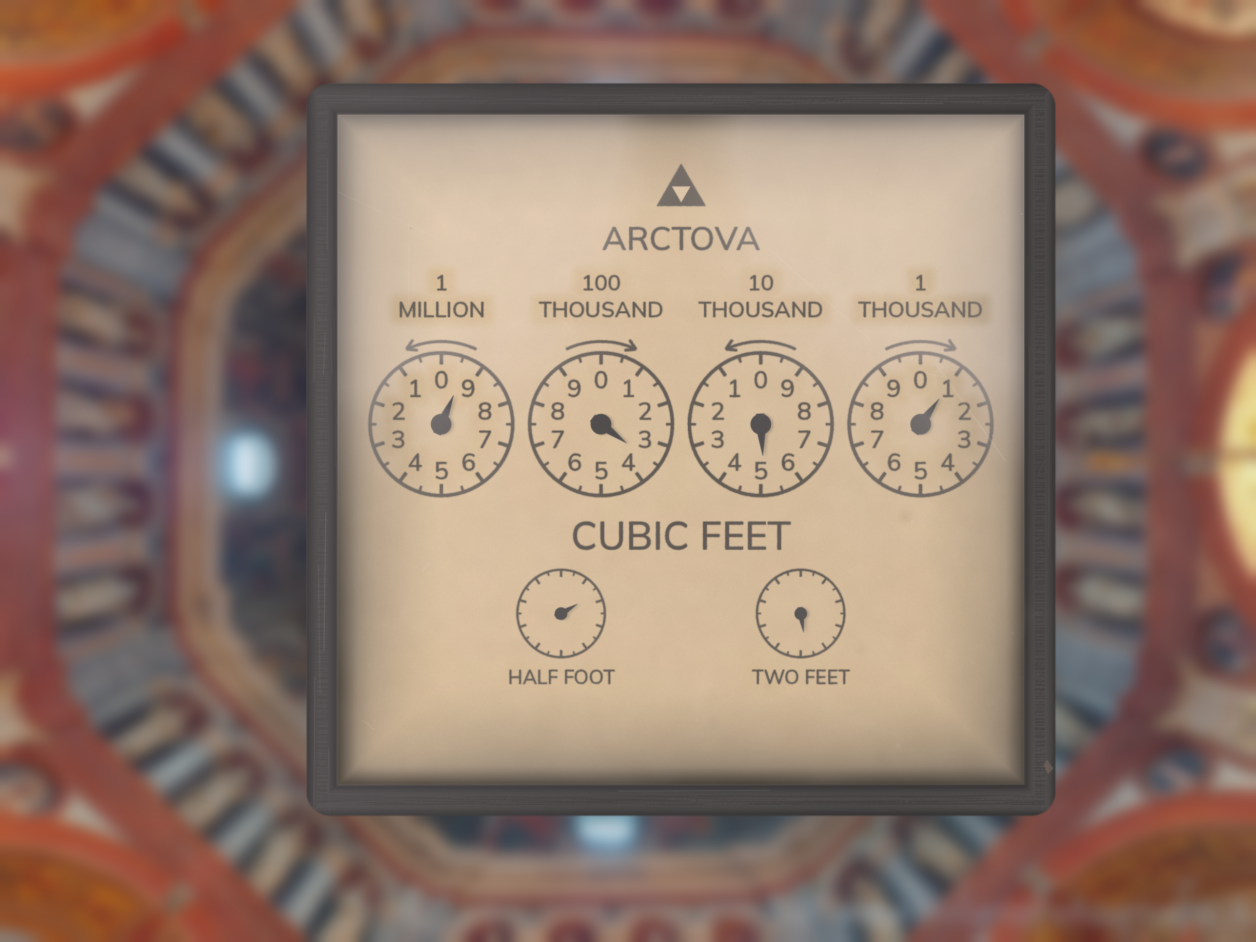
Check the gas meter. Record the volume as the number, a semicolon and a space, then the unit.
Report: 935100; ft³
